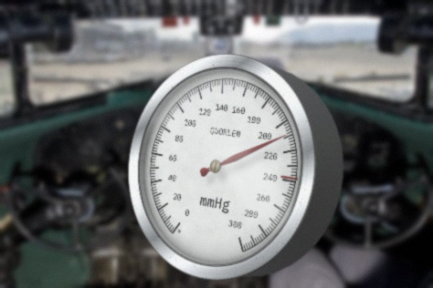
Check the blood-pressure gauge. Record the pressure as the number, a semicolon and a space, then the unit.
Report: 210; mmHg
